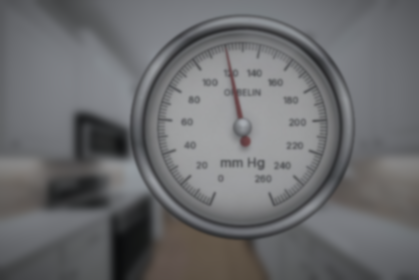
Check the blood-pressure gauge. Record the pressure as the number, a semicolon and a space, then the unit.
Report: 120; mmHg
